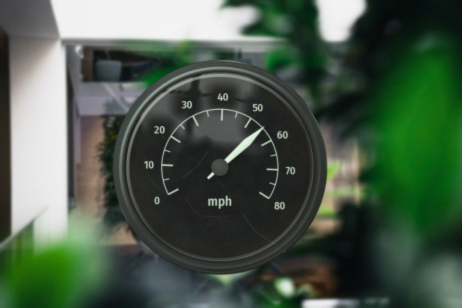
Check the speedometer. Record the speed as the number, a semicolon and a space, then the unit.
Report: 55; mph
